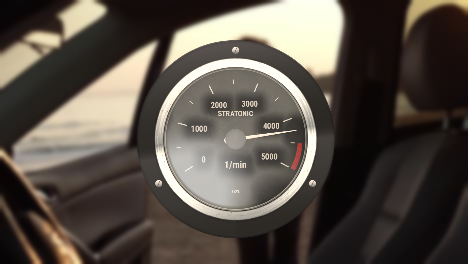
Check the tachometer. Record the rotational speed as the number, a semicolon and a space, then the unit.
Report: 4250; rpm
